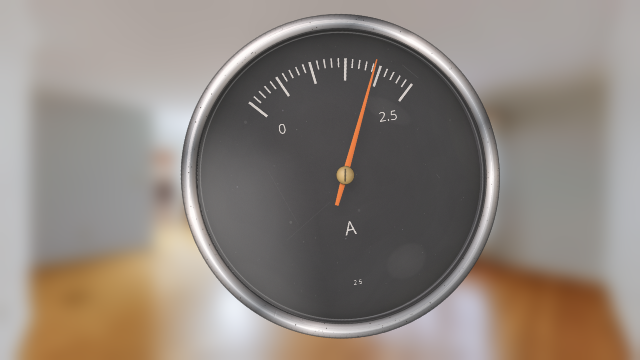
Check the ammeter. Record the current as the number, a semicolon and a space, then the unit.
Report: 1.9; A
